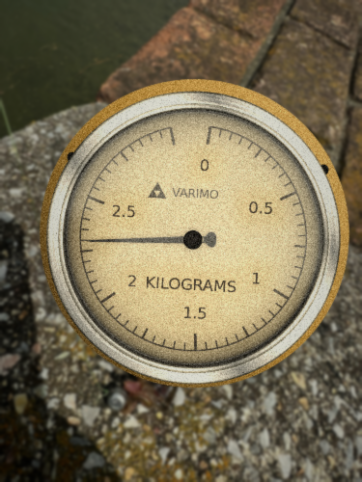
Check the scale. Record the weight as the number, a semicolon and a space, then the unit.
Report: 2.3; kg
